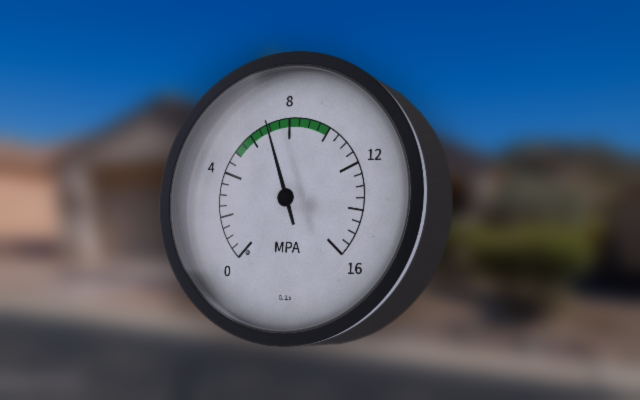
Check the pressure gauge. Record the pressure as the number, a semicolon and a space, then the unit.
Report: 7; MPa
